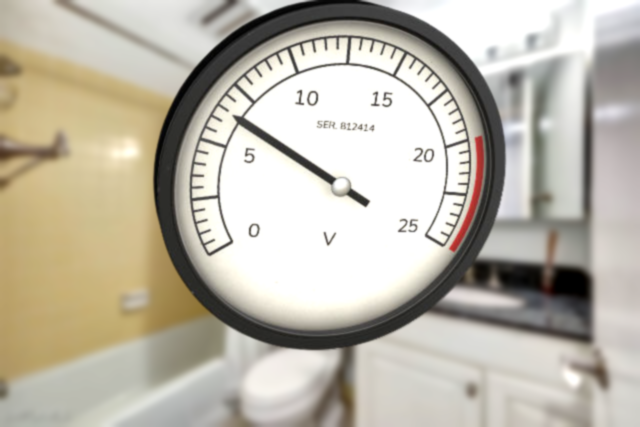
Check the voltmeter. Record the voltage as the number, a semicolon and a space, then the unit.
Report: 6.5; V
